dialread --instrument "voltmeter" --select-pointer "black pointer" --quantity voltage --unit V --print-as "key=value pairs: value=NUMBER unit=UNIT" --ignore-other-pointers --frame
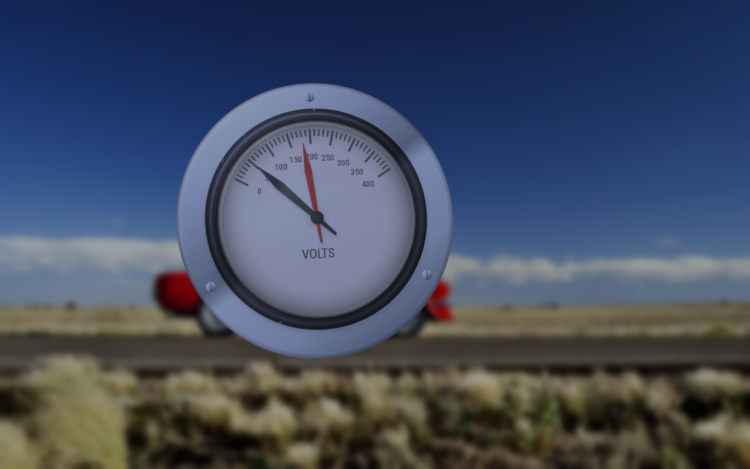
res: value=50 unit=V
